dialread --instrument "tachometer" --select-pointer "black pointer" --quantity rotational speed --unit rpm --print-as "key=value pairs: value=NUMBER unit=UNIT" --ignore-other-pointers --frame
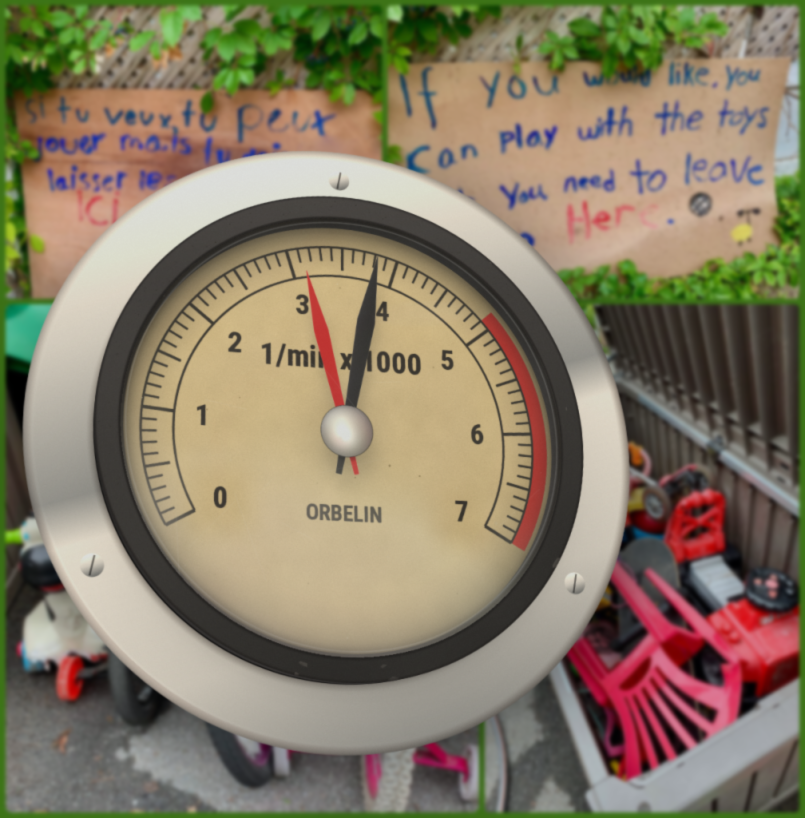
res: value=3800 unit=rpm
